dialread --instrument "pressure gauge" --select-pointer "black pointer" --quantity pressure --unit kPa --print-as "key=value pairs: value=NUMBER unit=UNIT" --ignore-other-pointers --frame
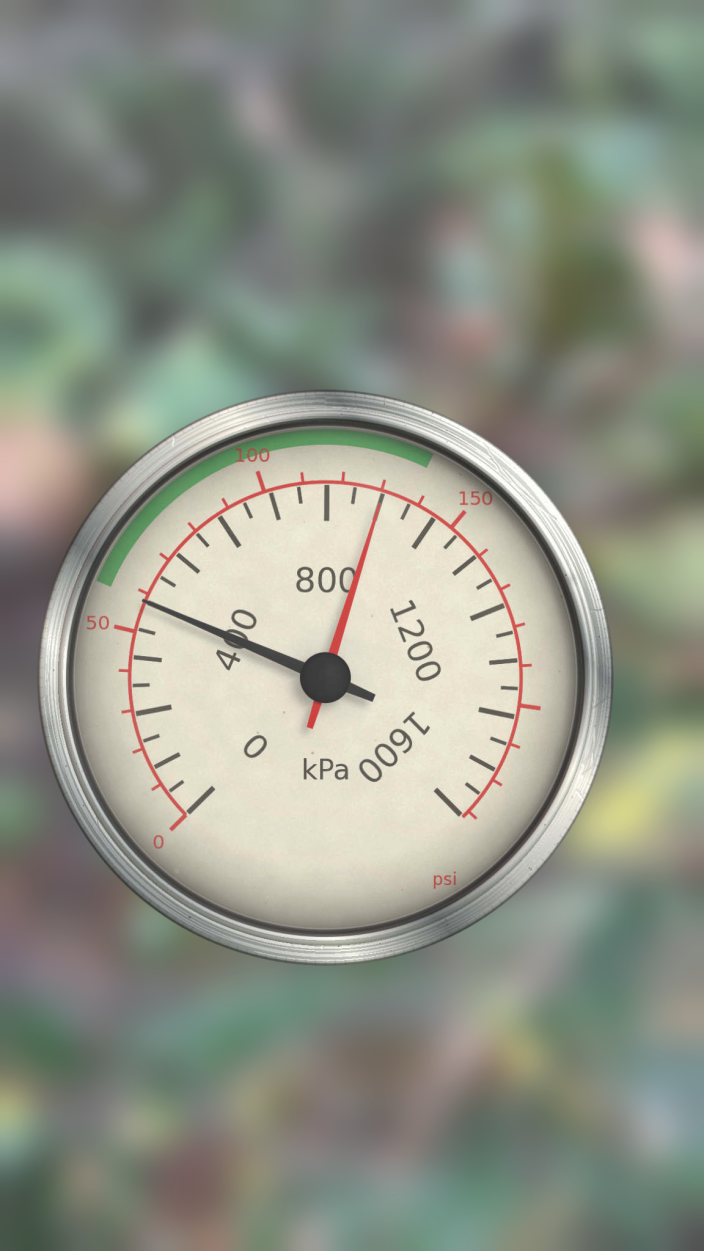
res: value=400 unit=kPa
